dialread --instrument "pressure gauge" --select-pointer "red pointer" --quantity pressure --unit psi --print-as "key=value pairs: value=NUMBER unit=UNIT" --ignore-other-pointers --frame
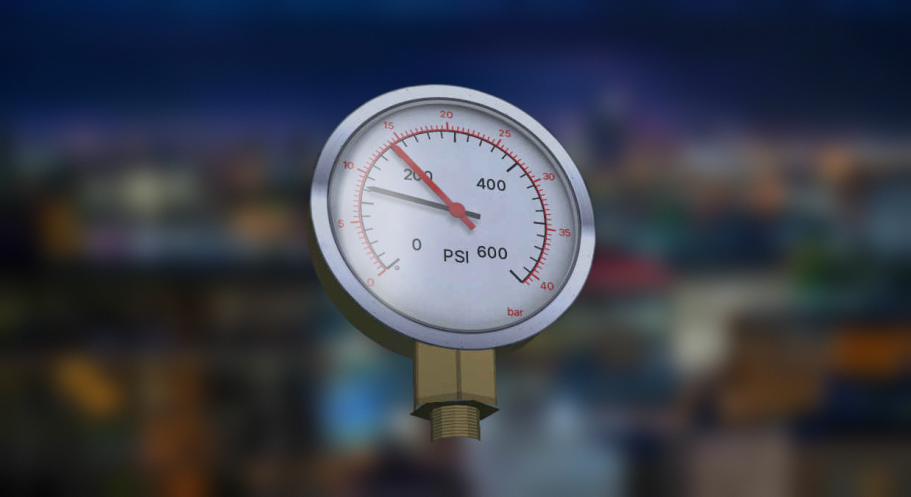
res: value=200 unit=psi
